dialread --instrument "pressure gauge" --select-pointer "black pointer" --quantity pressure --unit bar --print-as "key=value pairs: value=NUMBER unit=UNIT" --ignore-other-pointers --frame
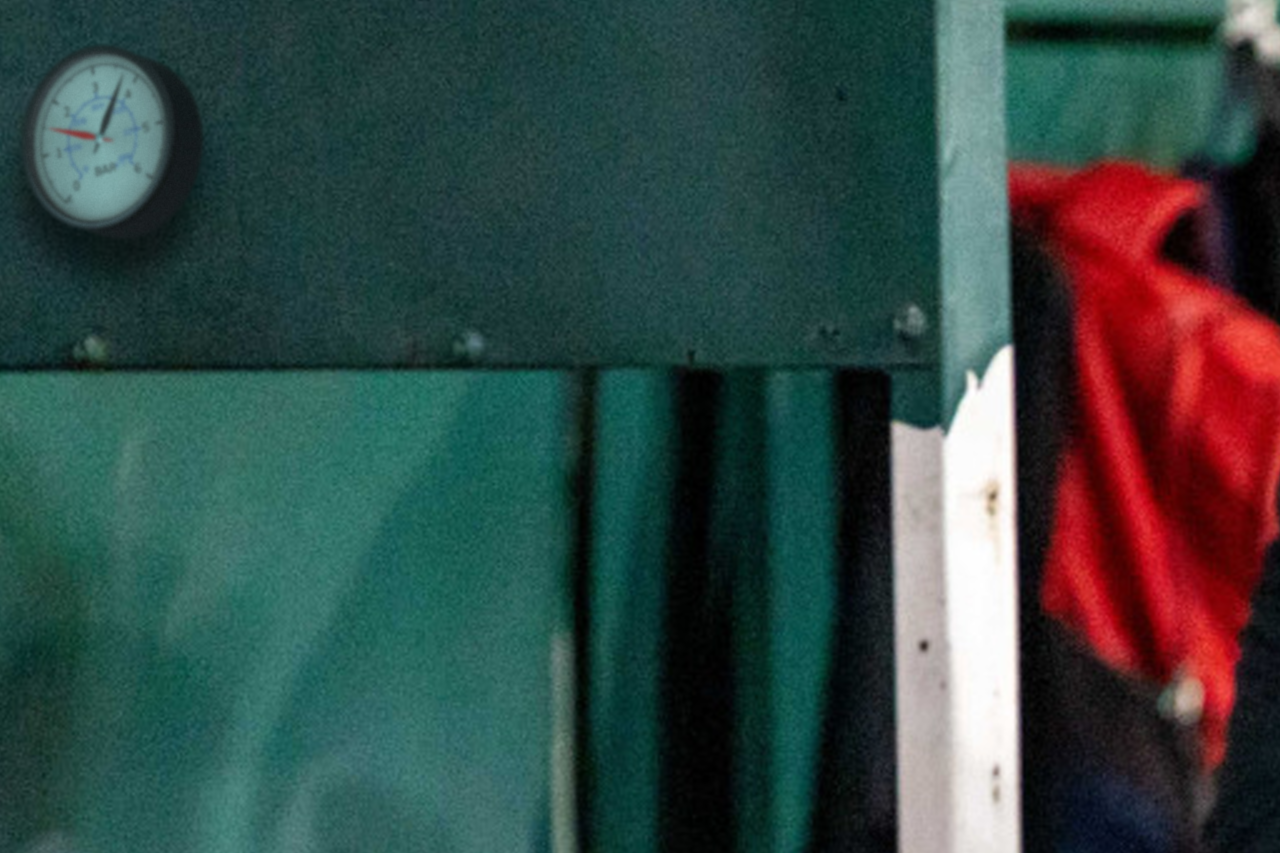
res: value=3.75 unit=bar
